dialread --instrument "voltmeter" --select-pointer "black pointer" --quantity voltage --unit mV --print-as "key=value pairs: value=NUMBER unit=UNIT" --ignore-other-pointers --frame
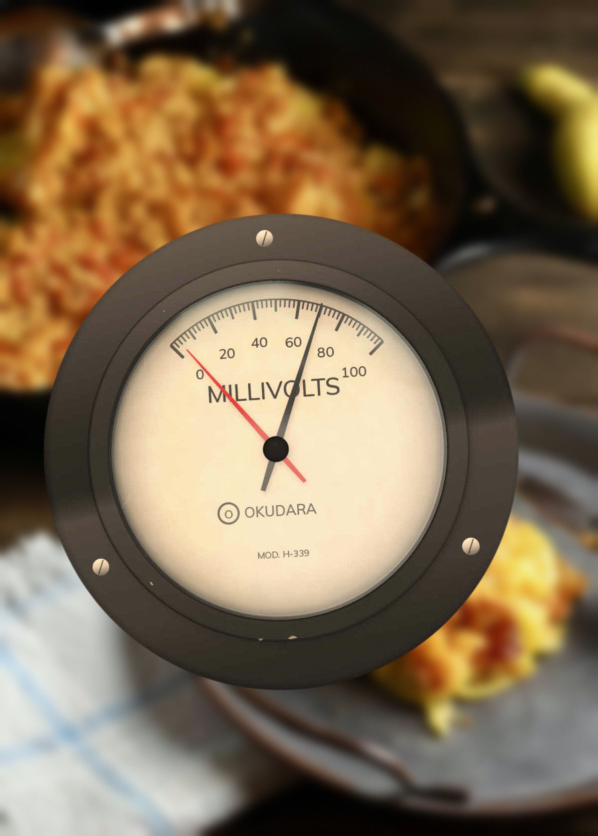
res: value=70 unit=mV
